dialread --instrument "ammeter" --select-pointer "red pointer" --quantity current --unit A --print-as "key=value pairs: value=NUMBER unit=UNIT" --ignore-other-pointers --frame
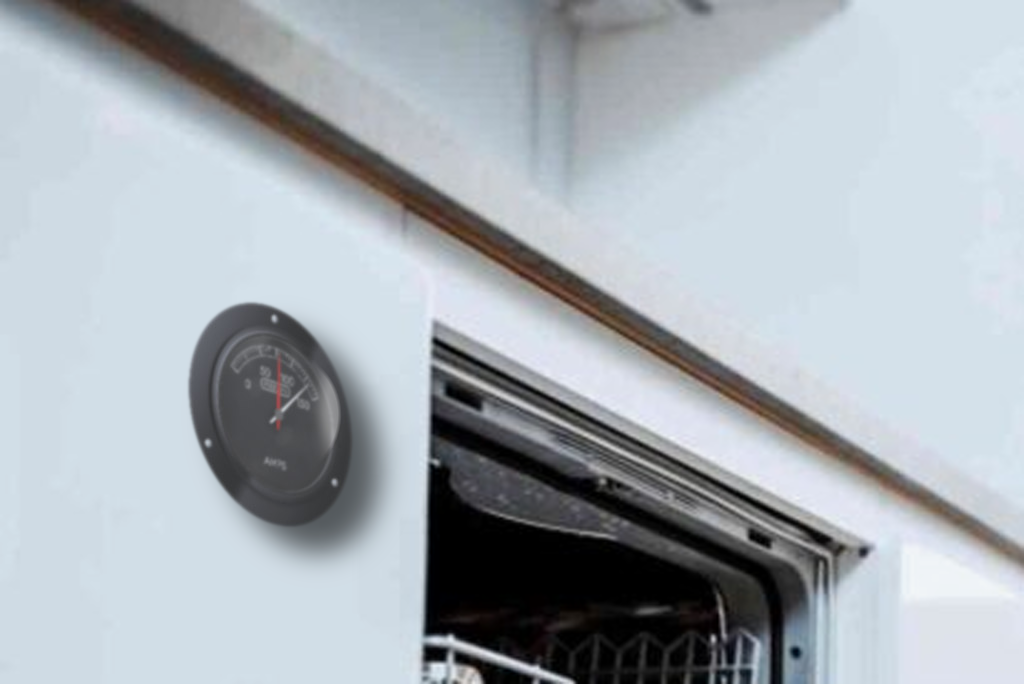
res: value=75 unit=A
